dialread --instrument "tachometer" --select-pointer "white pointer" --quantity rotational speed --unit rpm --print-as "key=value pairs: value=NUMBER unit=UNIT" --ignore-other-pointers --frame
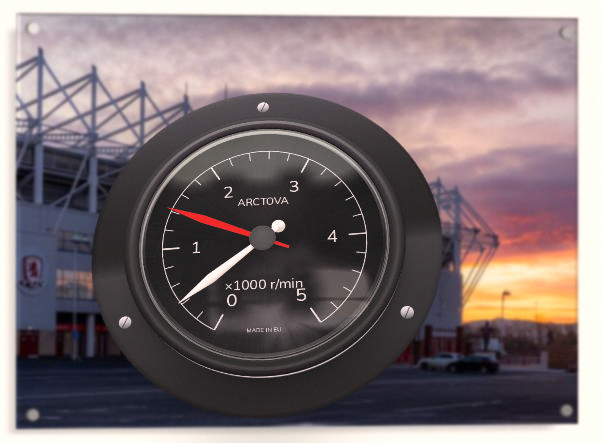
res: value=400 unit=rpm
